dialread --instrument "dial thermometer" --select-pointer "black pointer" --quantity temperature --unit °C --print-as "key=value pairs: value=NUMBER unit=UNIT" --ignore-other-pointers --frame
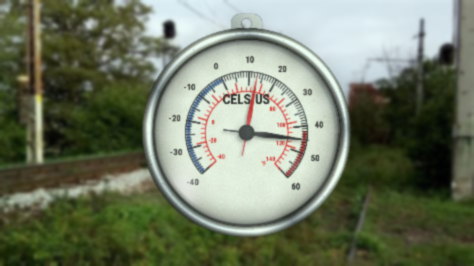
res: value=45 unit=°C
